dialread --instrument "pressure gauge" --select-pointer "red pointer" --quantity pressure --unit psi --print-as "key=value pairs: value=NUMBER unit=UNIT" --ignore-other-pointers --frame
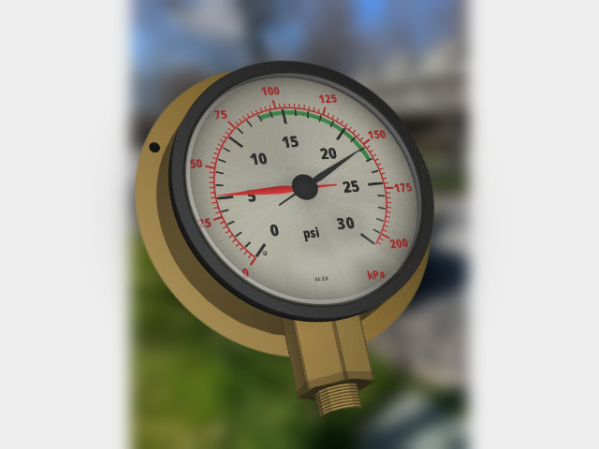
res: value=5 unit=psi
